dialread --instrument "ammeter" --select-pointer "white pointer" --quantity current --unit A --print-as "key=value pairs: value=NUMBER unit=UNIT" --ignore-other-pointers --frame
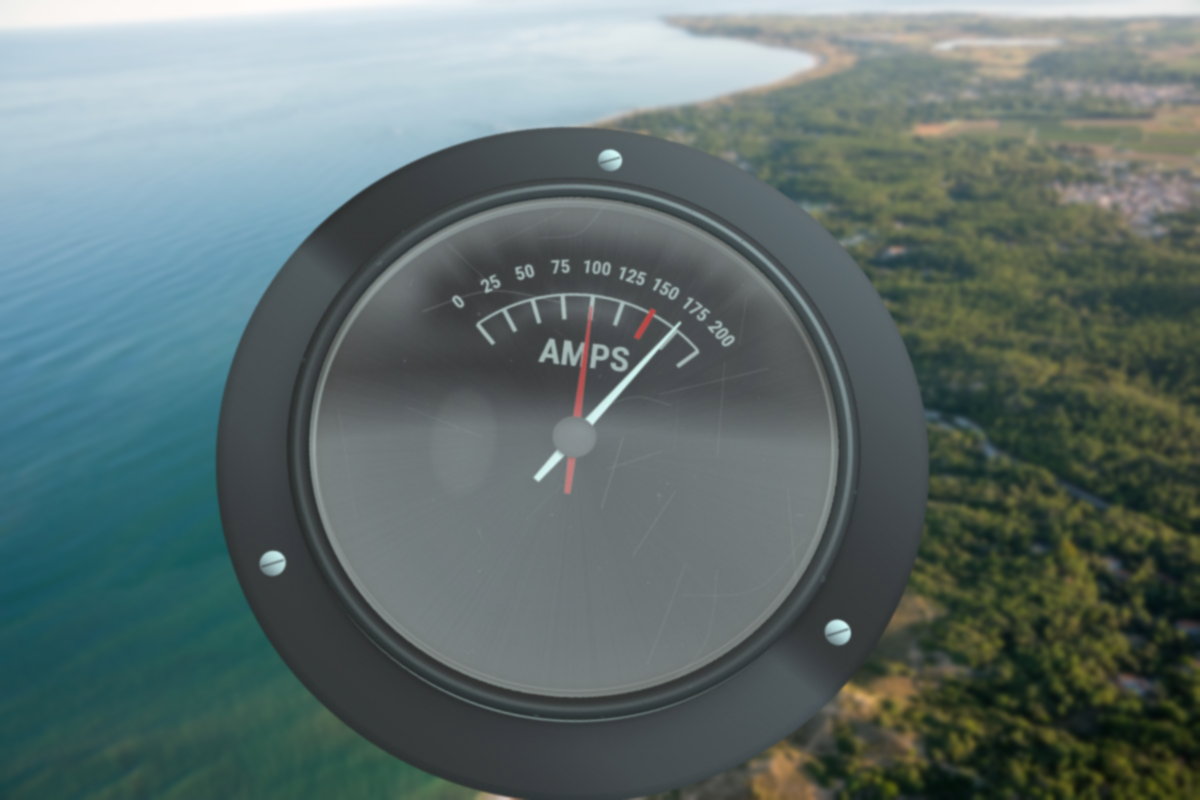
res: value=175 unit=A
